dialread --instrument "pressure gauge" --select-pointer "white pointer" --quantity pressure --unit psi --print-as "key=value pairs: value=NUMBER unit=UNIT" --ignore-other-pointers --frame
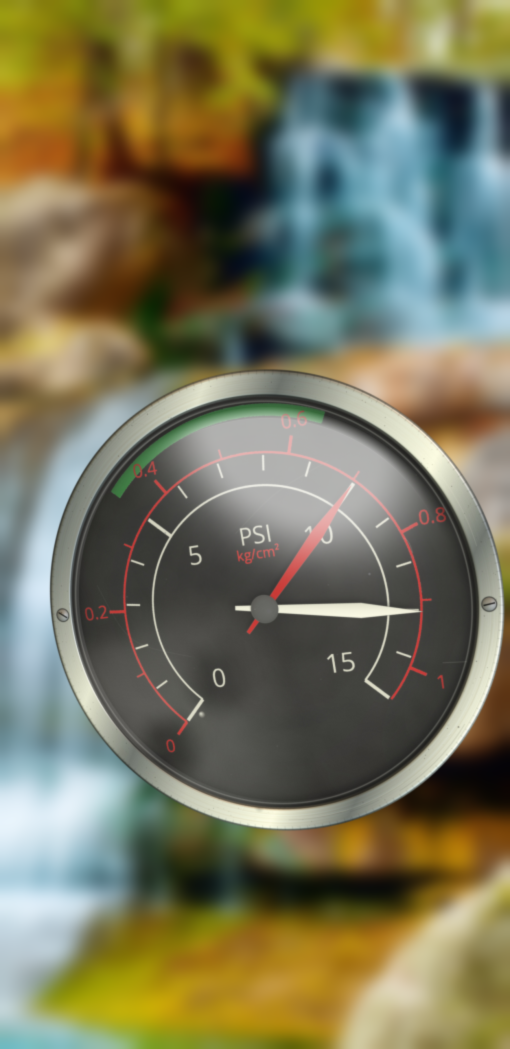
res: value=13 unit=psi
